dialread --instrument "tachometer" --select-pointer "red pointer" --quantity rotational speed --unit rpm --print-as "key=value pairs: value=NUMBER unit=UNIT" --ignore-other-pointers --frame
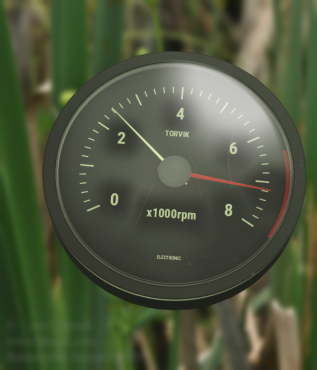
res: value=7200 unit=rpm
